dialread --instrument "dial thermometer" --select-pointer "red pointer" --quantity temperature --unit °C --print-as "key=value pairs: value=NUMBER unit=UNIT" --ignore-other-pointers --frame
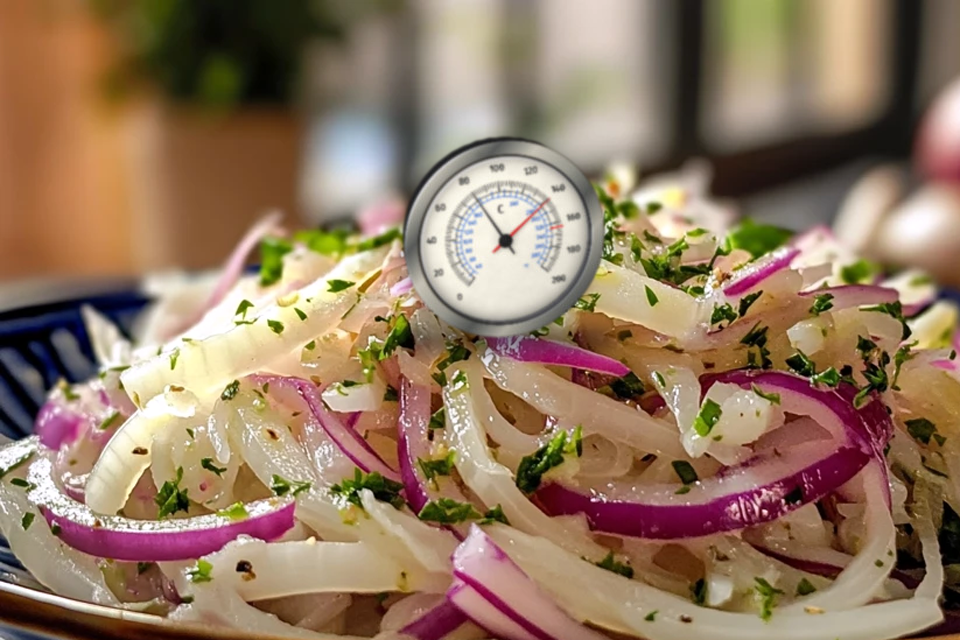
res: value=140 unit=°C
